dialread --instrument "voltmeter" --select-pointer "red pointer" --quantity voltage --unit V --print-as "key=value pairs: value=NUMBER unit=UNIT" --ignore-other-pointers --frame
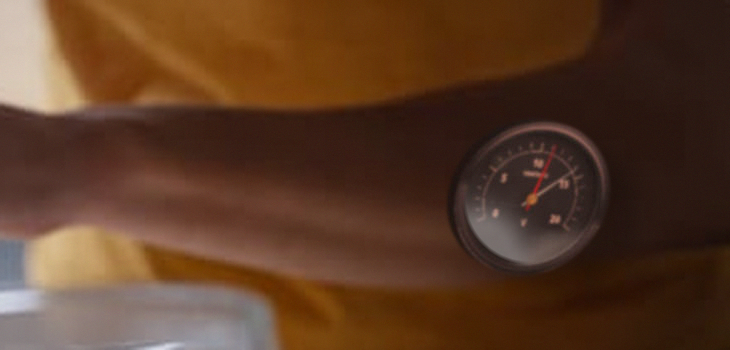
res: value=11 unit=V
